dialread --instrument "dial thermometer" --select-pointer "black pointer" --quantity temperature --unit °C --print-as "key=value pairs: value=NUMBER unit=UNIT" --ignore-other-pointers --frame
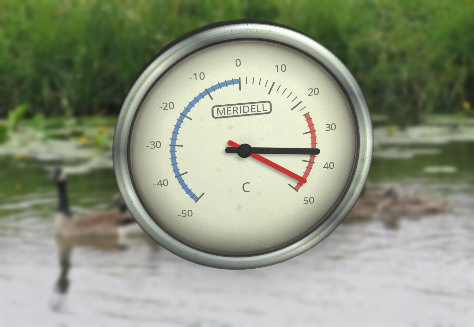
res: value=36 unit=°C
